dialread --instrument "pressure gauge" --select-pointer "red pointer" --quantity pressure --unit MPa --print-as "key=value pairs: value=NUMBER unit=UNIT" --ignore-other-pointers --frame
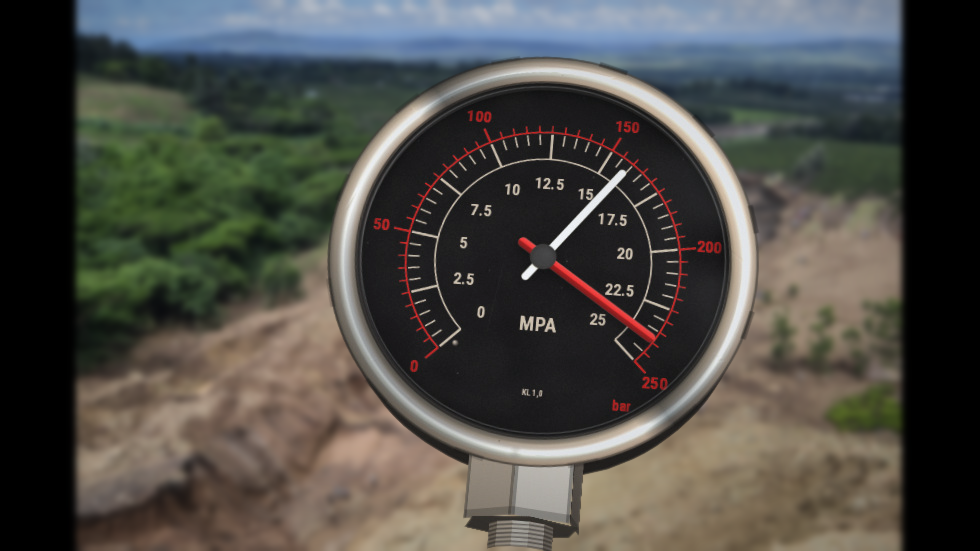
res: value=24 unit=MPa
